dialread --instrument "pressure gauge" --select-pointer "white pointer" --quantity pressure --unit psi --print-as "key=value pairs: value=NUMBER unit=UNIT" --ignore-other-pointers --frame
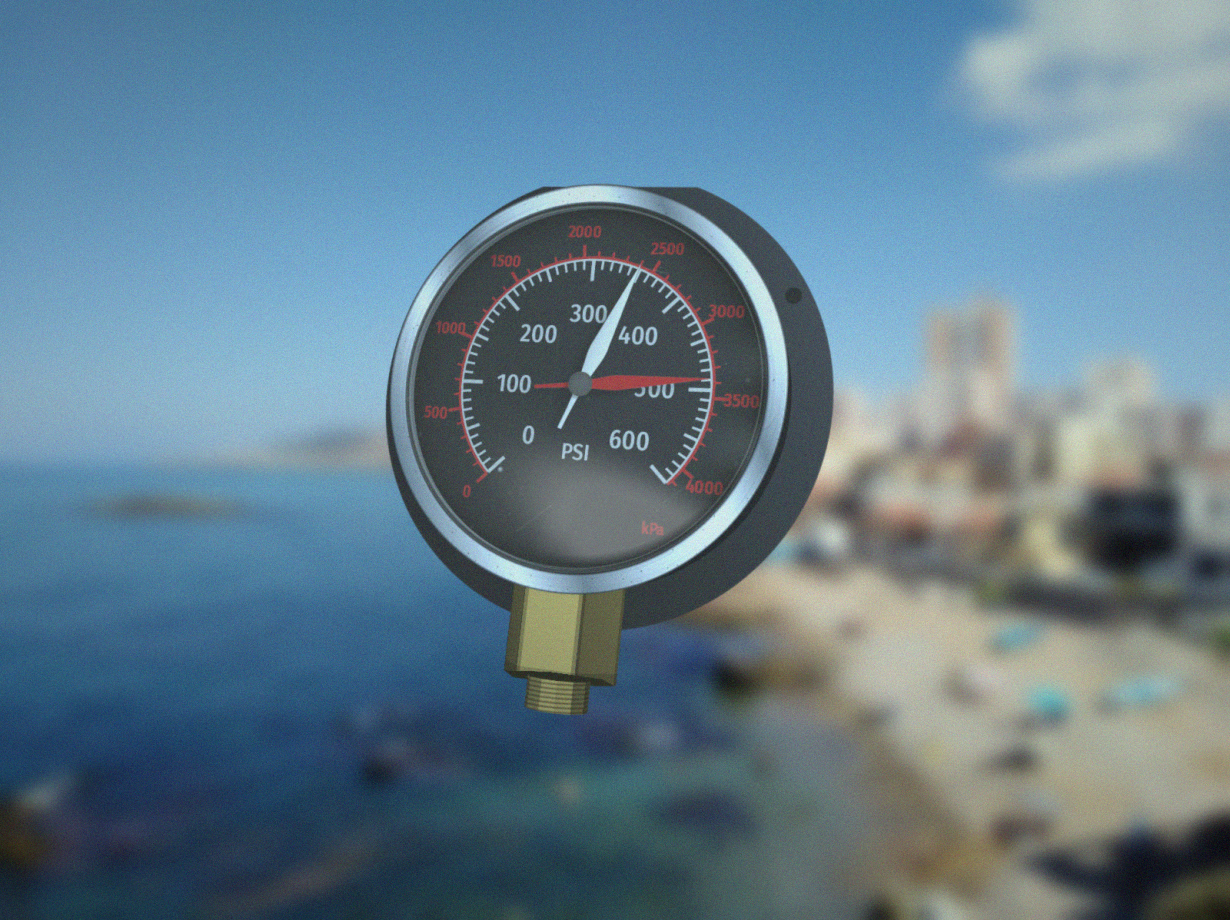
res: value=350 unit=psi
